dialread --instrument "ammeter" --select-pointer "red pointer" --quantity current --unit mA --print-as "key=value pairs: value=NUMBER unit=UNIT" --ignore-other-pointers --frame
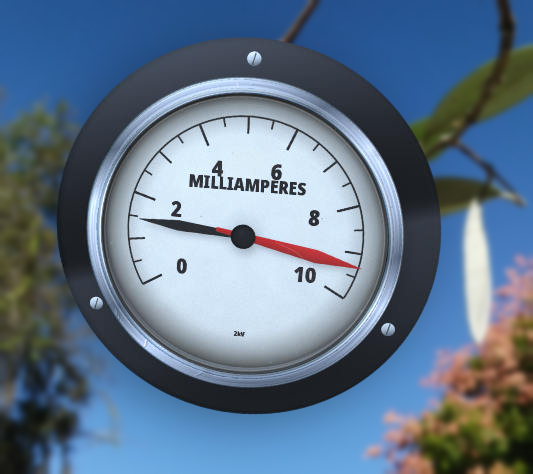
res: value=9.25 unit=mA
